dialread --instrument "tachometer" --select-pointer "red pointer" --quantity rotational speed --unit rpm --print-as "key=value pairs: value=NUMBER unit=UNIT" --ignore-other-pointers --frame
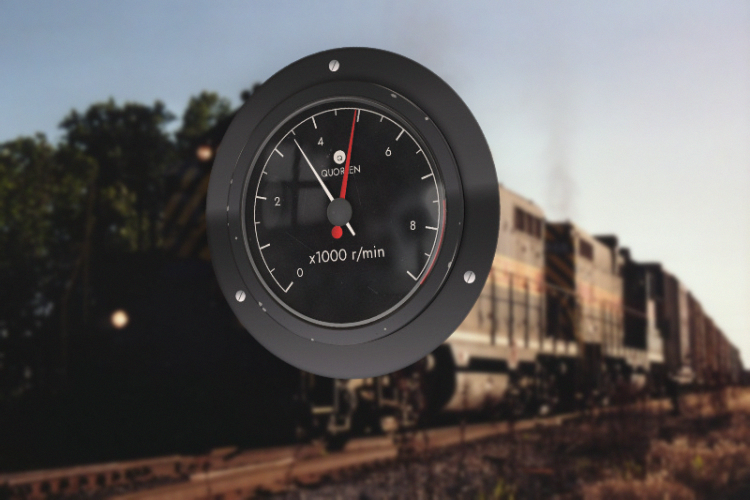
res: value=5000 unit=rpm
